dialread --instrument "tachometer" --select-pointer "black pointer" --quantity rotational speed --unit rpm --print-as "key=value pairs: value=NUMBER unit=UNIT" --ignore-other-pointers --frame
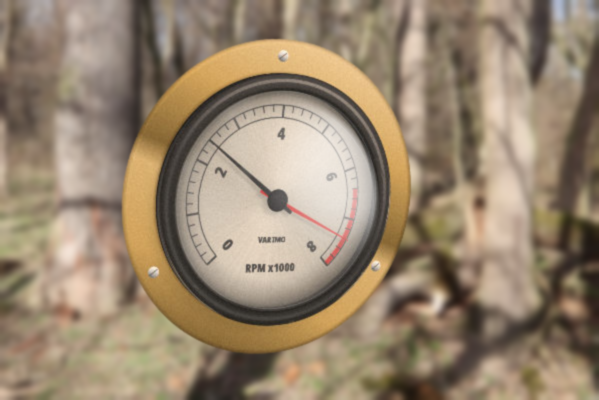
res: value=2400 unit=rpm
